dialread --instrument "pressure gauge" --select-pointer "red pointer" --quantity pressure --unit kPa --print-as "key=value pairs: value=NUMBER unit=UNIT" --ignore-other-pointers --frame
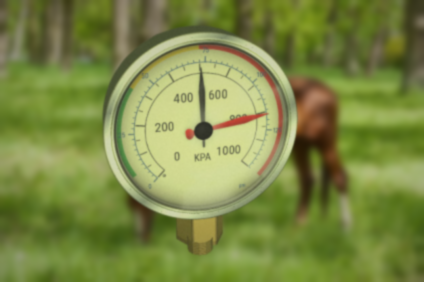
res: value=800 unit=kPa
